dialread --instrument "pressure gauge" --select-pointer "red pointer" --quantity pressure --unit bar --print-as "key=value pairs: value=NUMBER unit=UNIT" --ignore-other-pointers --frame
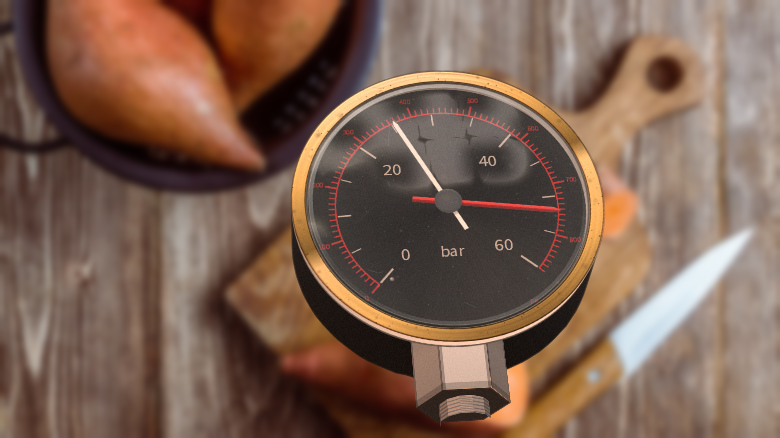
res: value=52.5 unit=bar
